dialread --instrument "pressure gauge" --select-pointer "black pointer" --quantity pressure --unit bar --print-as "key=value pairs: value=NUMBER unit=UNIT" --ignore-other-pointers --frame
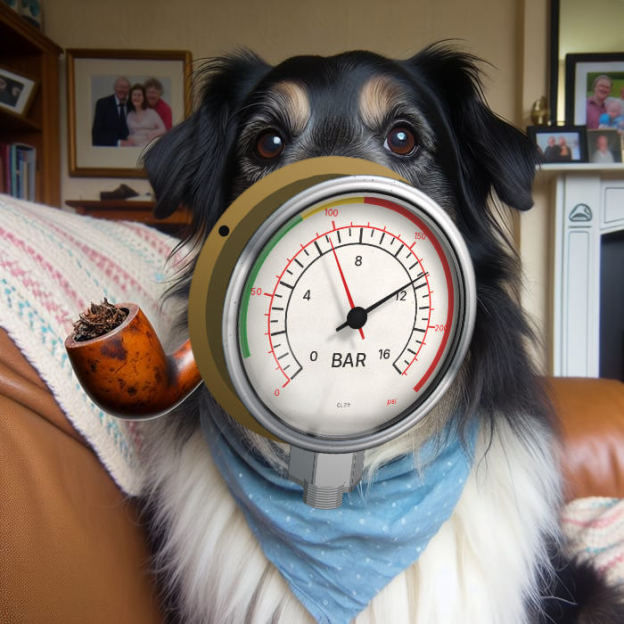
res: value=11.5 unit=bar
